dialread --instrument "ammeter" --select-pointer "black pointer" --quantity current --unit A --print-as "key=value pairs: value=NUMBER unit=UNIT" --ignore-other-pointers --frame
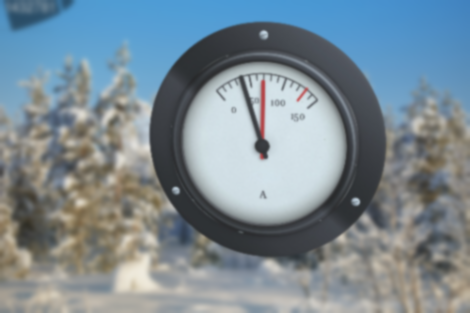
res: value=40 unit=A
